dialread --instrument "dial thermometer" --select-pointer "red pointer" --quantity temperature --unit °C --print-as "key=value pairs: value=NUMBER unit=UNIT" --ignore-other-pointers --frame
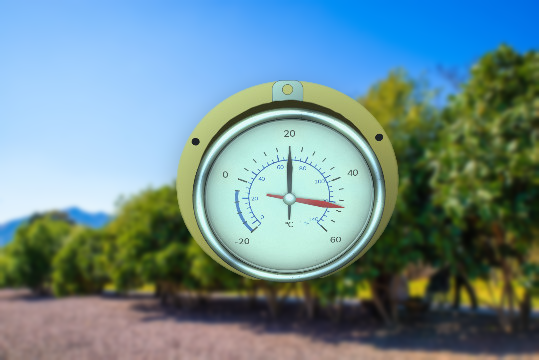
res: value=50 unit=°C
